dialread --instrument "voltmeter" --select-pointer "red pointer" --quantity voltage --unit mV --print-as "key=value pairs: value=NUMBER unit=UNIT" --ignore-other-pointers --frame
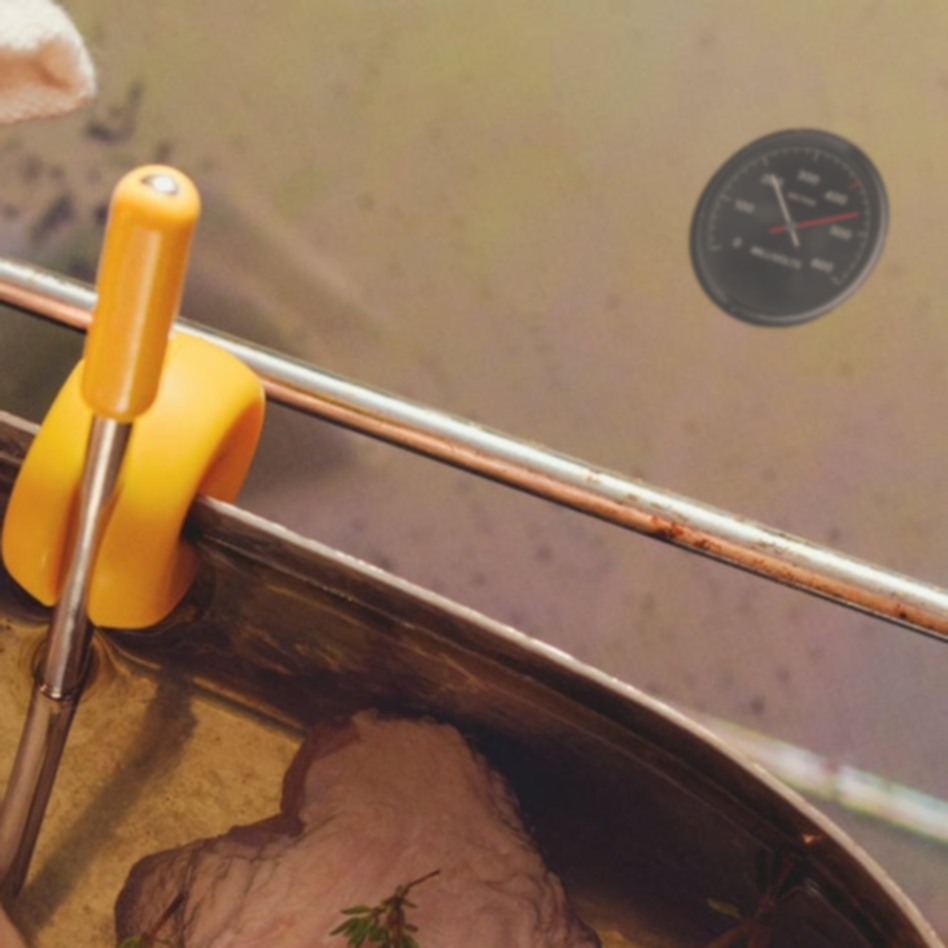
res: value=460 unit=mV
